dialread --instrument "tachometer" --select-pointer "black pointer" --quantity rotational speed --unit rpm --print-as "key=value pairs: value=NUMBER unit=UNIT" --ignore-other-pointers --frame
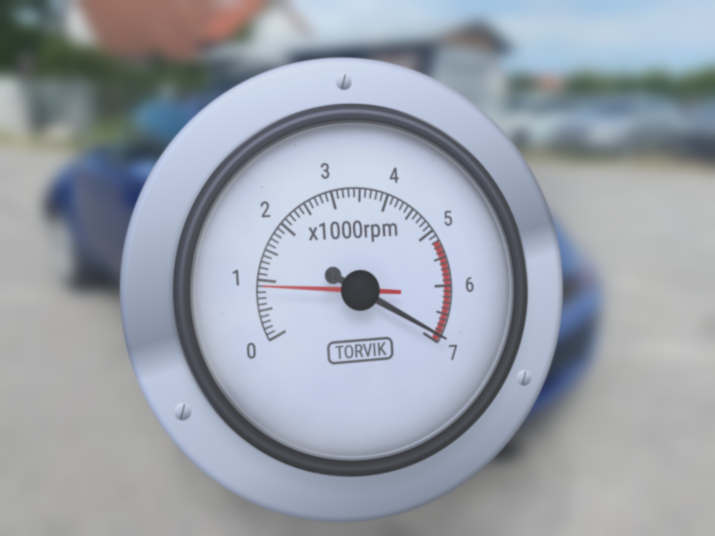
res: value=6900 unit=rpm
